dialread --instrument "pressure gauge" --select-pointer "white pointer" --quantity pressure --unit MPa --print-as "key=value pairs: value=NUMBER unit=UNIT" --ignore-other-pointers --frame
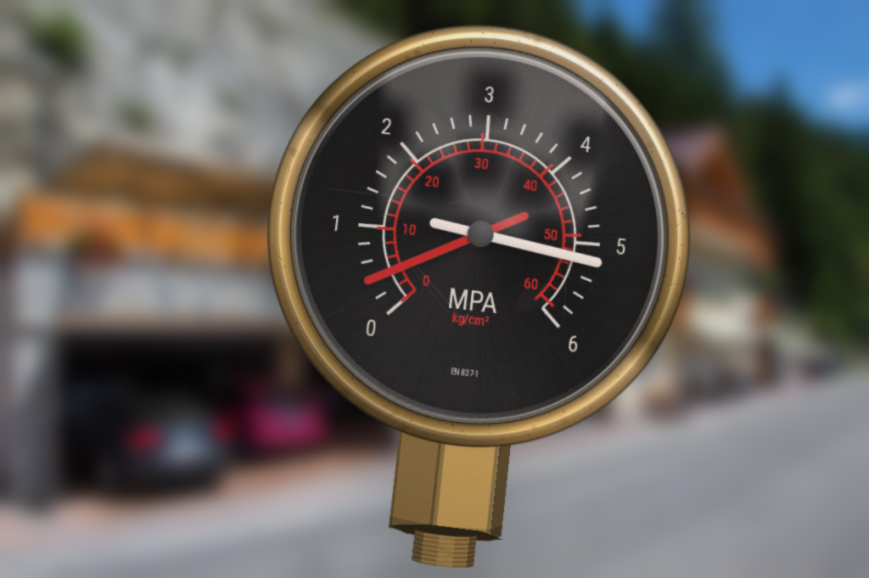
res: value=5.2 unit=MPa
